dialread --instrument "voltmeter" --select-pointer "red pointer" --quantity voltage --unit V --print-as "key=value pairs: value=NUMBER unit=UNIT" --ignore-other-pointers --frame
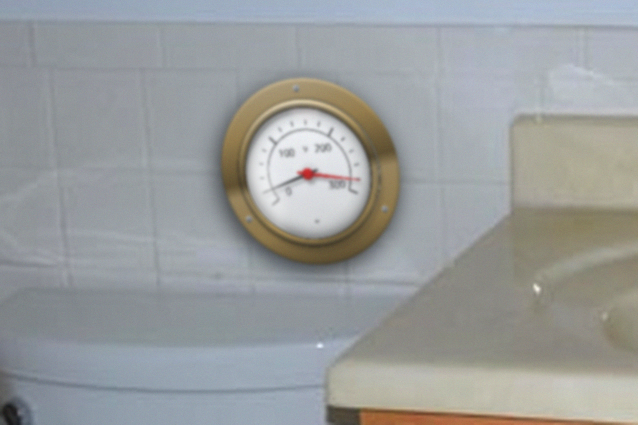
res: value=280 unit=V
